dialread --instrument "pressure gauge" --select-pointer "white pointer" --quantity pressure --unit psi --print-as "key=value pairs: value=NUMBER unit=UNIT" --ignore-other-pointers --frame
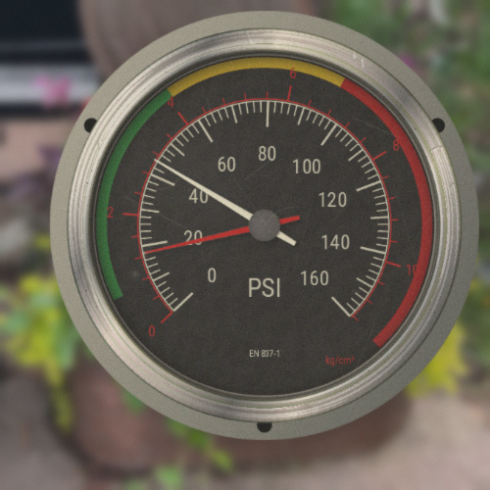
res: value=44 unit=psi
